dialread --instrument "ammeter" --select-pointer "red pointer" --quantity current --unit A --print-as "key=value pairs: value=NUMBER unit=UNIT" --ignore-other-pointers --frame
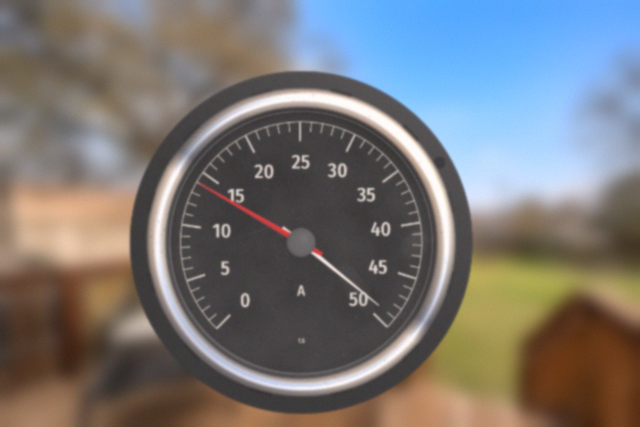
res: value=14 unit=A
